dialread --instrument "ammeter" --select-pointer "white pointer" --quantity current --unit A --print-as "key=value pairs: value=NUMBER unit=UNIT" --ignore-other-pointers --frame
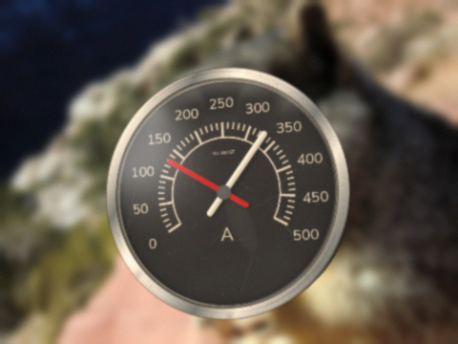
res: value=330 unit=A
